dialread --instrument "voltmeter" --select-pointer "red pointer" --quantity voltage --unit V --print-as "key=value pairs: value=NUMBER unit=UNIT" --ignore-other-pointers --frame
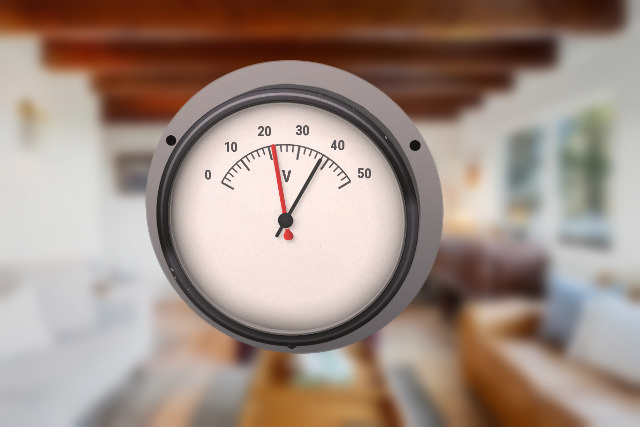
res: value=22 unit=V
